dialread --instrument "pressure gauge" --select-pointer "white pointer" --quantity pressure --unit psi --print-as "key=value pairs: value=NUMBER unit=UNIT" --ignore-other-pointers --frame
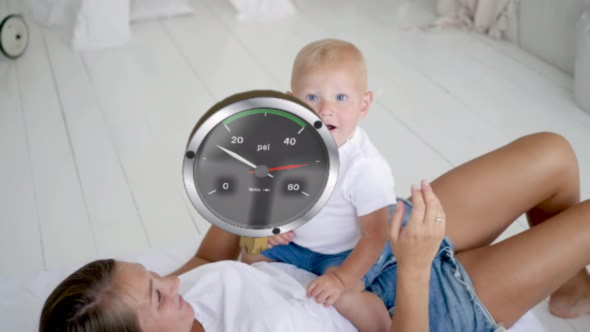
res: value=15 unit=psi
